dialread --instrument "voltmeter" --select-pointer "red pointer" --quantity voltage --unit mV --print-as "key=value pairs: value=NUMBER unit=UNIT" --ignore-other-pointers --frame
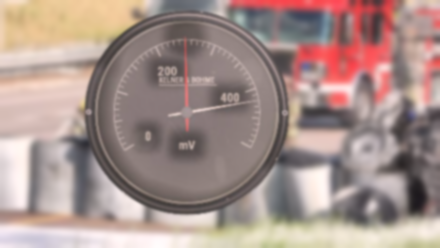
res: value=250 unit=mV
